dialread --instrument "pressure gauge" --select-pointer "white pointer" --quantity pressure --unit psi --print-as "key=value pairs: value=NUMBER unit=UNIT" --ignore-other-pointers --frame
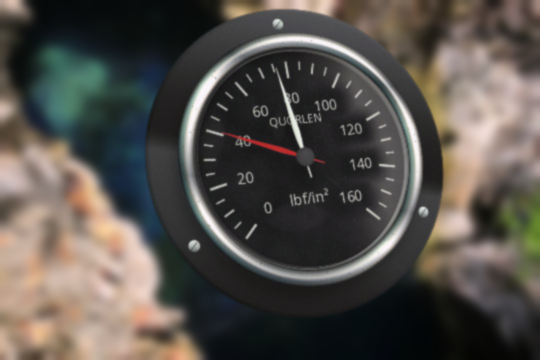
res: value=75 unit=psi
